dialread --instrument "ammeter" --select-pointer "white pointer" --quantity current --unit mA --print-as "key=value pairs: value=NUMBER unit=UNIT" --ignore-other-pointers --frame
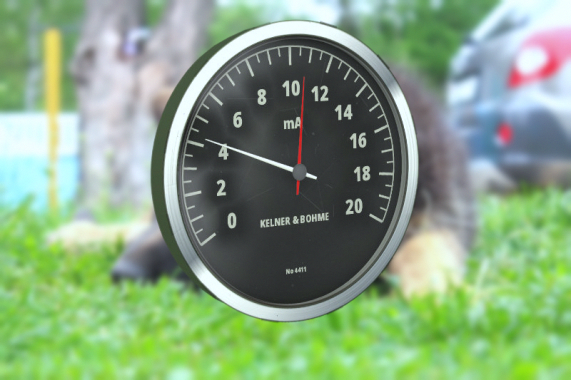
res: value=4.25 unit=mA
